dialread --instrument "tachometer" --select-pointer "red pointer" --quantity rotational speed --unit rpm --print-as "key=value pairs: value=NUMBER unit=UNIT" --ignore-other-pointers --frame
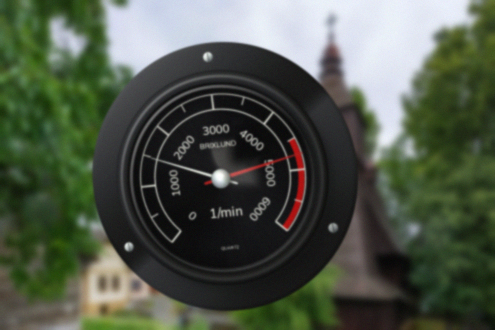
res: value=4750 unit=rpm
